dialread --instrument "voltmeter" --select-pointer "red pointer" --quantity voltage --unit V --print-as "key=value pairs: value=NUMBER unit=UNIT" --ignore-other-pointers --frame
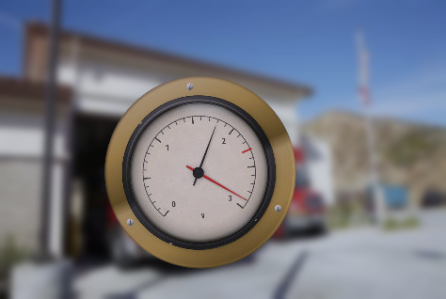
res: value=2.9 unit=V
